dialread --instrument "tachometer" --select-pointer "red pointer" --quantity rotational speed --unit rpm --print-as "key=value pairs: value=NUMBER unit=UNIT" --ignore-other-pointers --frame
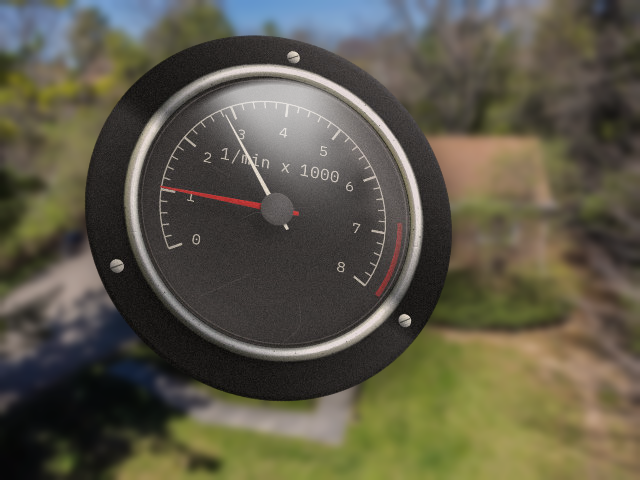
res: value=1000 unit=rpm
